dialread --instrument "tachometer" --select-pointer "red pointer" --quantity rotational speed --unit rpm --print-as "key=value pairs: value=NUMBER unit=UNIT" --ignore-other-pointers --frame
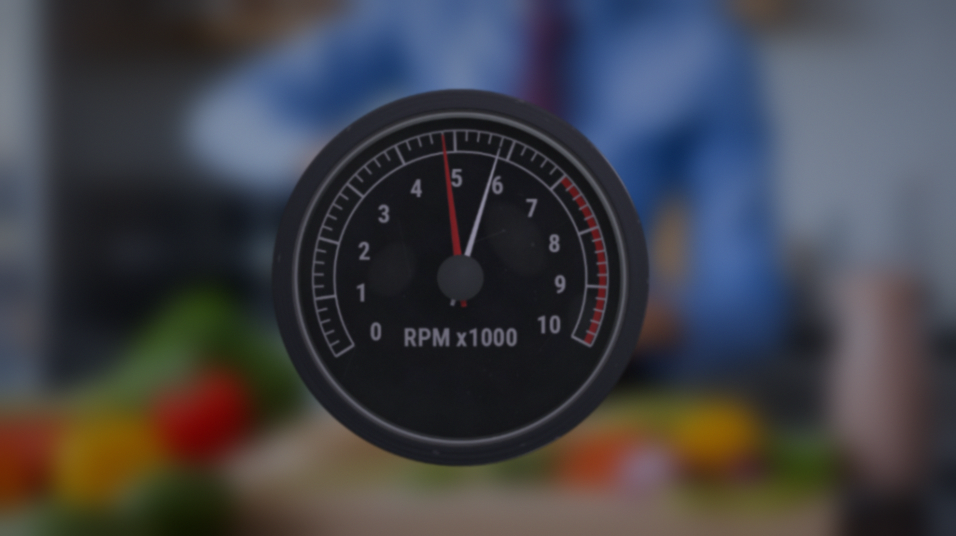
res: value=4800 unit=rpm
